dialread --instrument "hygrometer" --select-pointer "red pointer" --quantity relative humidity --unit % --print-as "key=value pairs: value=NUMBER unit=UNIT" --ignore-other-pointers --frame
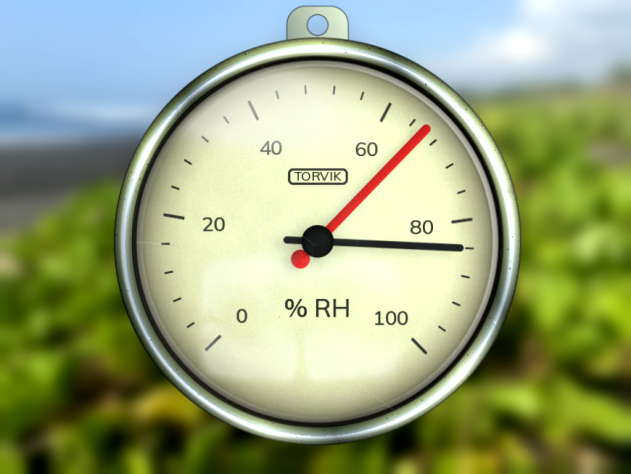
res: value=66 unit=%
